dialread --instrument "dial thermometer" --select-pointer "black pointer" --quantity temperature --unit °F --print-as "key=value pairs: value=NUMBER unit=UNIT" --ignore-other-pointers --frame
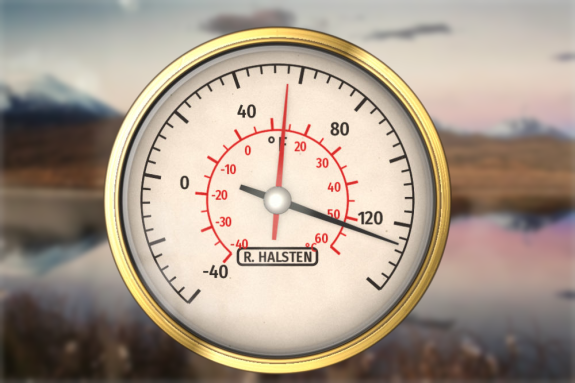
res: value=126 unit=°F
